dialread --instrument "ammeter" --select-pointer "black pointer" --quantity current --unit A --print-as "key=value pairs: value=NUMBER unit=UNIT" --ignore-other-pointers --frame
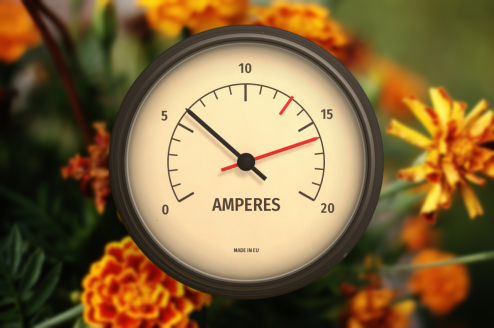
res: value=6 unit=A
